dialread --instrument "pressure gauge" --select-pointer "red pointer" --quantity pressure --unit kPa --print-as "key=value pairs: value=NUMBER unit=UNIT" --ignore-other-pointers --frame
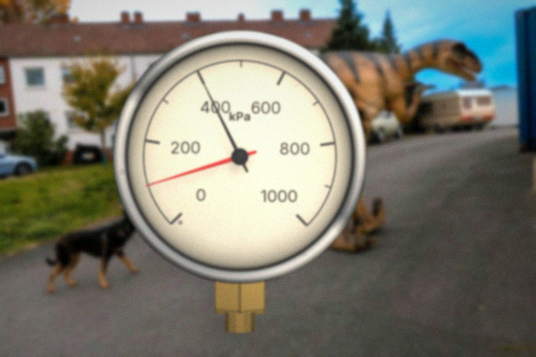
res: value=100 unit=kPa
